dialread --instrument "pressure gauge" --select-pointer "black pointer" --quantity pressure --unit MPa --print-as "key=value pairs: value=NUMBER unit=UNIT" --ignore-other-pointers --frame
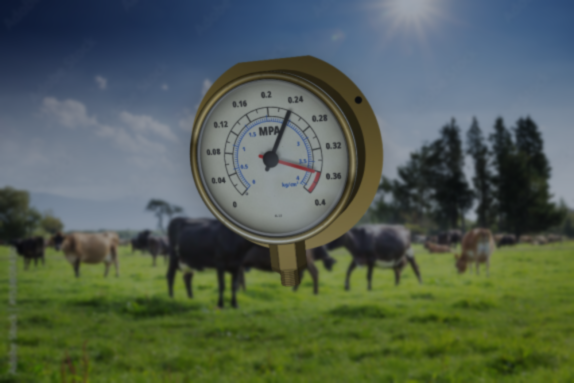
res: value=0.24 unit=MPa
